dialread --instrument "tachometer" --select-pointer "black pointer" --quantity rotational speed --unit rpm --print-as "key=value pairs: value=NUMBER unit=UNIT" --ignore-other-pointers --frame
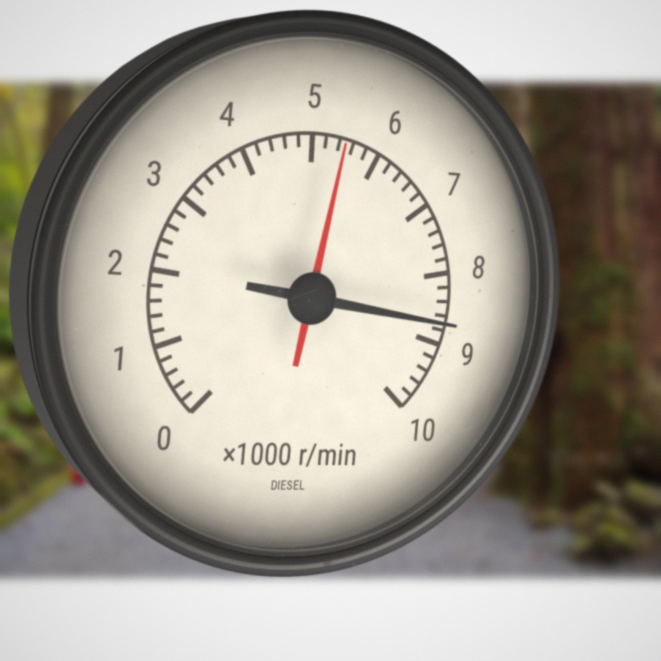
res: value=8700 unit=rpm
